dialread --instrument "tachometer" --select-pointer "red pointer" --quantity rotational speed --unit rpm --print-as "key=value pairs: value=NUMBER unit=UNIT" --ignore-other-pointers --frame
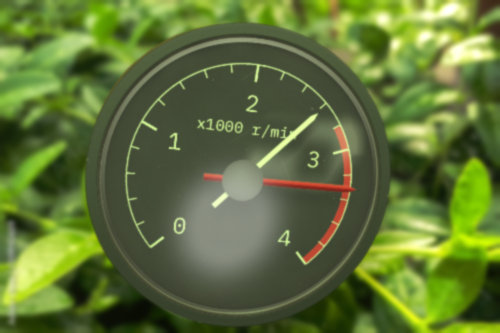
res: value=3300 unit=rpm
